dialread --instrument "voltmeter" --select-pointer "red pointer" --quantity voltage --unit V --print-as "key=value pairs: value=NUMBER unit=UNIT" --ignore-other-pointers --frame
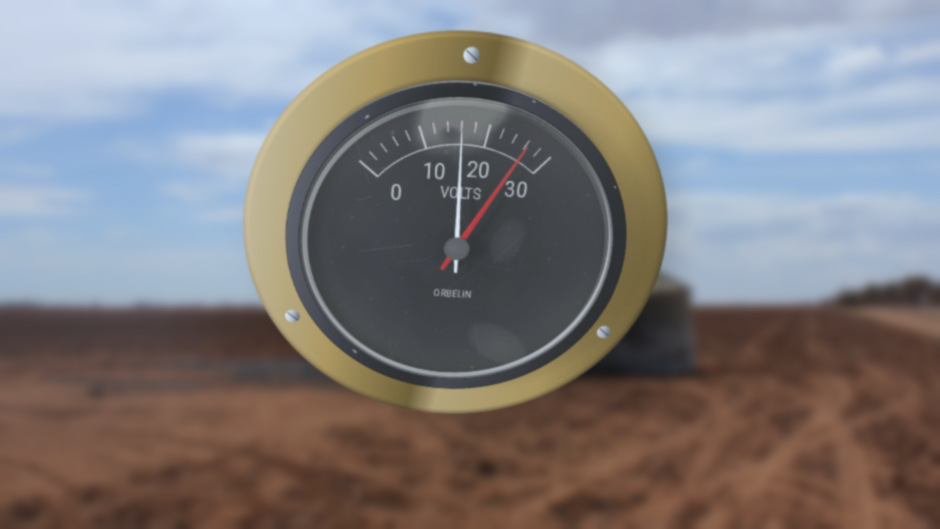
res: value=26 unit=V
